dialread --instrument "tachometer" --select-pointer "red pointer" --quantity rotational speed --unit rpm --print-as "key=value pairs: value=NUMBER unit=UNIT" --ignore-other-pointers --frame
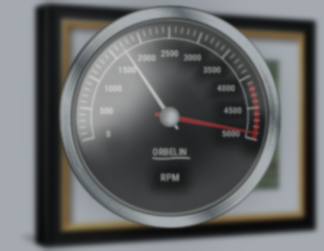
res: value=4900 unit=rpm
